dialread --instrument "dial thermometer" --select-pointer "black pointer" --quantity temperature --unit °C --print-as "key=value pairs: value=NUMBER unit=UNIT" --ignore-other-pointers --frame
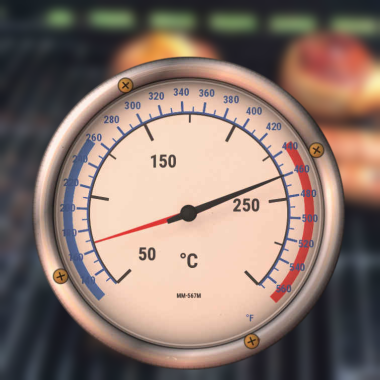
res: value=237.5 unit=°C
